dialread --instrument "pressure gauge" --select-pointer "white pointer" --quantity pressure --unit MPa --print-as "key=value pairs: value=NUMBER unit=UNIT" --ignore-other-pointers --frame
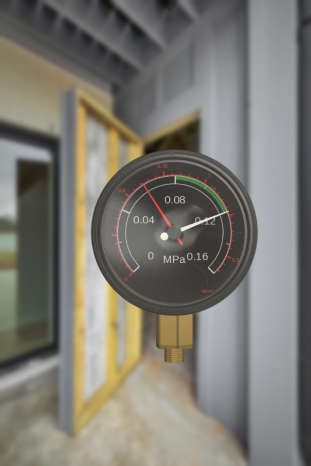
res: value=0.12 unit=MPa
